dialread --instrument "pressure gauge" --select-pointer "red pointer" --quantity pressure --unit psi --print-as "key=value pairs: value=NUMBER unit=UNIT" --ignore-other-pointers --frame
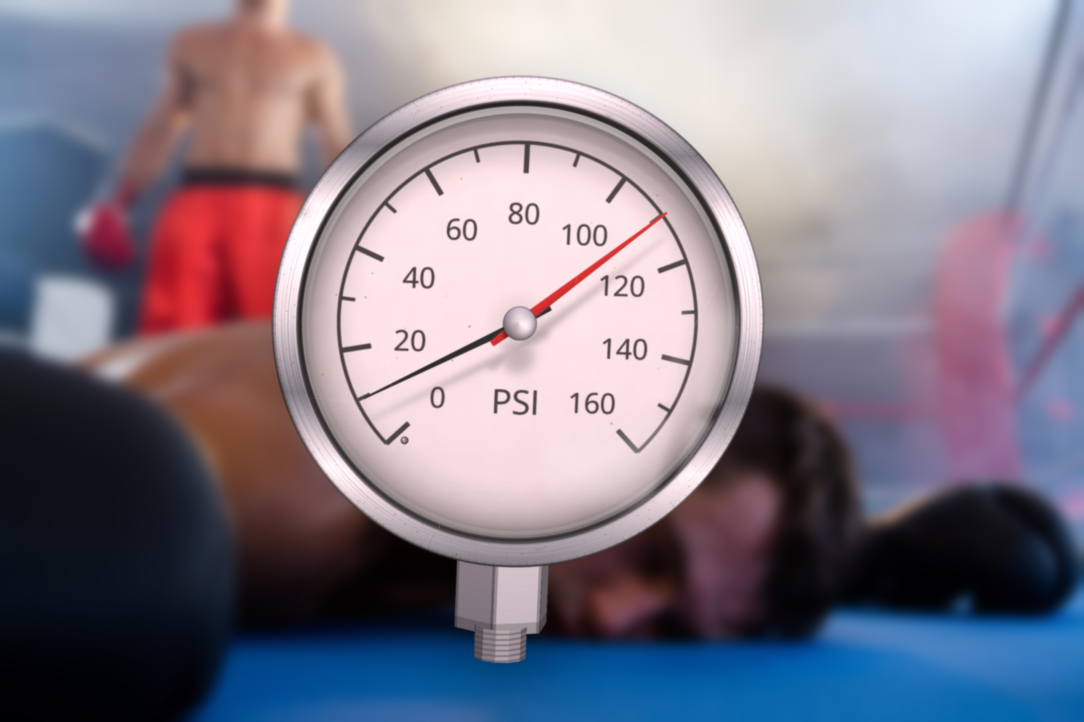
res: value=110 unit=psi
